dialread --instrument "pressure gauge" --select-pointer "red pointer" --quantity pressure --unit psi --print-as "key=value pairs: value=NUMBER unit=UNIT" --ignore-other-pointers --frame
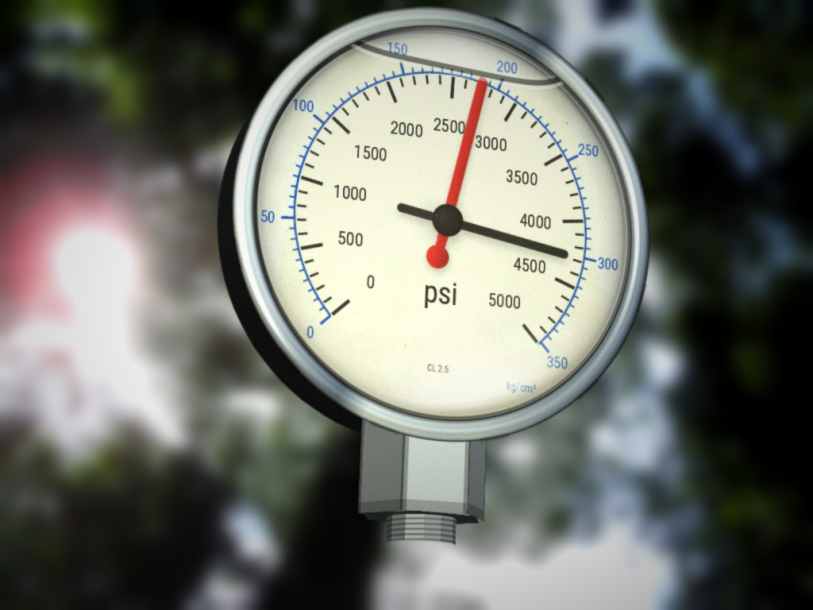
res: value=2700 unit=psi
